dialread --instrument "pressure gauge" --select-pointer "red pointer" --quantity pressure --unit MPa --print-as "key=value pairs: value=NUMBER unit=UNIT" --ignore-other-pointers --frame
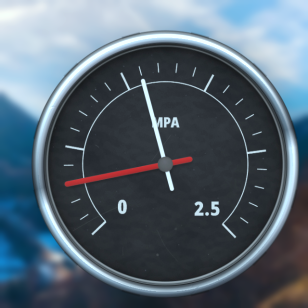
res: value=0.3 unit=MPa
